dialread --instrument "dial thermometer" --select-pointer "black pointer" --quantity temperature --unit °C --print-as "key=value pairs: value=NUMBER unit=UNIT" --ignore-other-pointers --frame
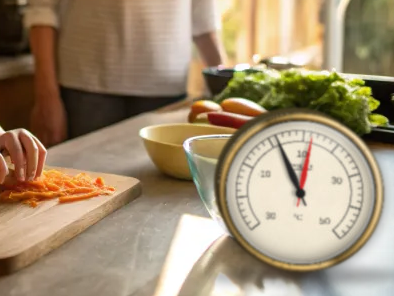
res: value=2 unit=°C
